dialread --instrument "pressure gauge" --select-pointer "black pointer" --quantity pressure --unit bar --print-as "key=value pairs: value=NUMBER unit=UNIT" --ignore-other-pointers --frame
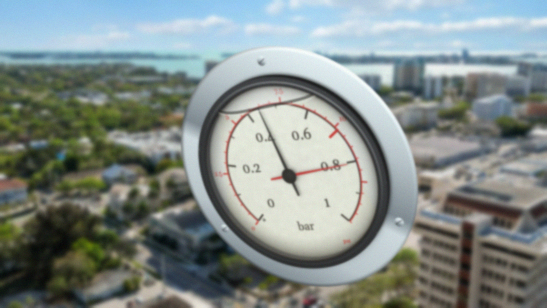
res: value=0.45 unit=bar
